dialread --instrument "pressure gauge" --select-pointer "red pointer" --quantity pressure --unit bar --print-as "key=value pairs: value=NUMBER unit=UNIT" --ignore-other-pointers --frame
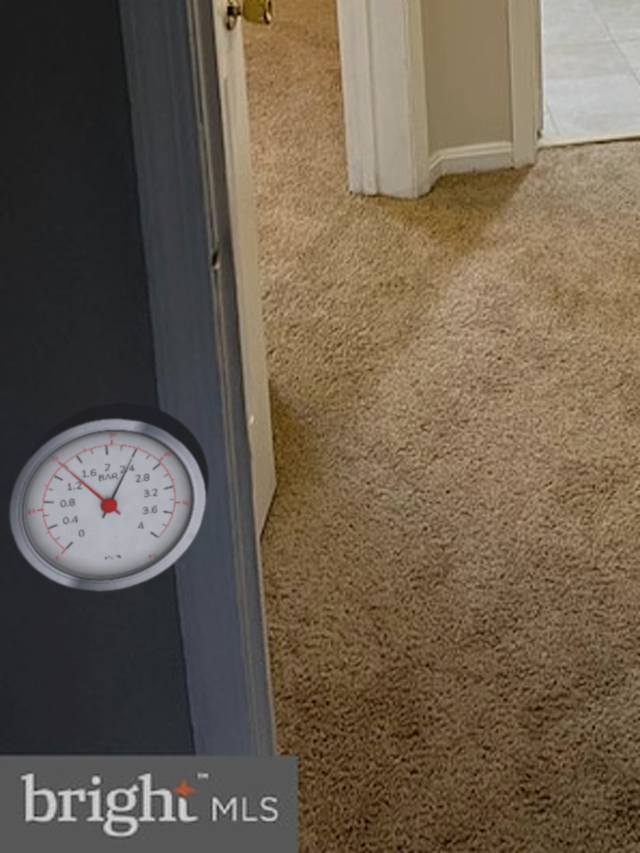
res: value=1.4 unit=bar
